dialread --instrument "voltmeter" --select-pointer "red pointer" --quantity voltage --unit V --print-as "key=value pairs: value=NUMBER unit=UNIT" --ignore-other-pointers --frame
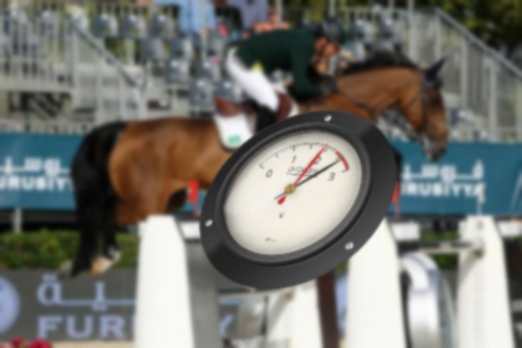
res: value=2 unit=V
